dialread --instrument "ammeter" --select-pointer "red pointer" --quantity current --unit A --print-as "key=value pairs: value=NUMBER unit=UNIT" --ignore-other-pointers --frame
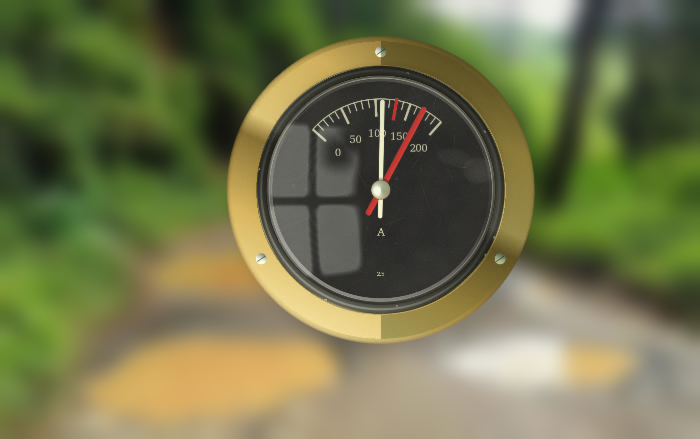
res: value=170 unit=A
